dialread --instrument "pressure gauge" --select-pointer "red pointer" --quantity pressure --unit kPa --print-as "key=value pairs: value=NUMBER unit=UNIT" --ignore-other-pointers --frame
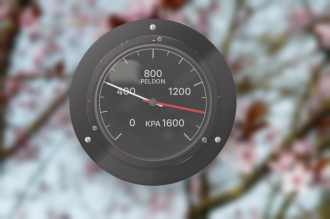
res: value=1400 unit=kPa
